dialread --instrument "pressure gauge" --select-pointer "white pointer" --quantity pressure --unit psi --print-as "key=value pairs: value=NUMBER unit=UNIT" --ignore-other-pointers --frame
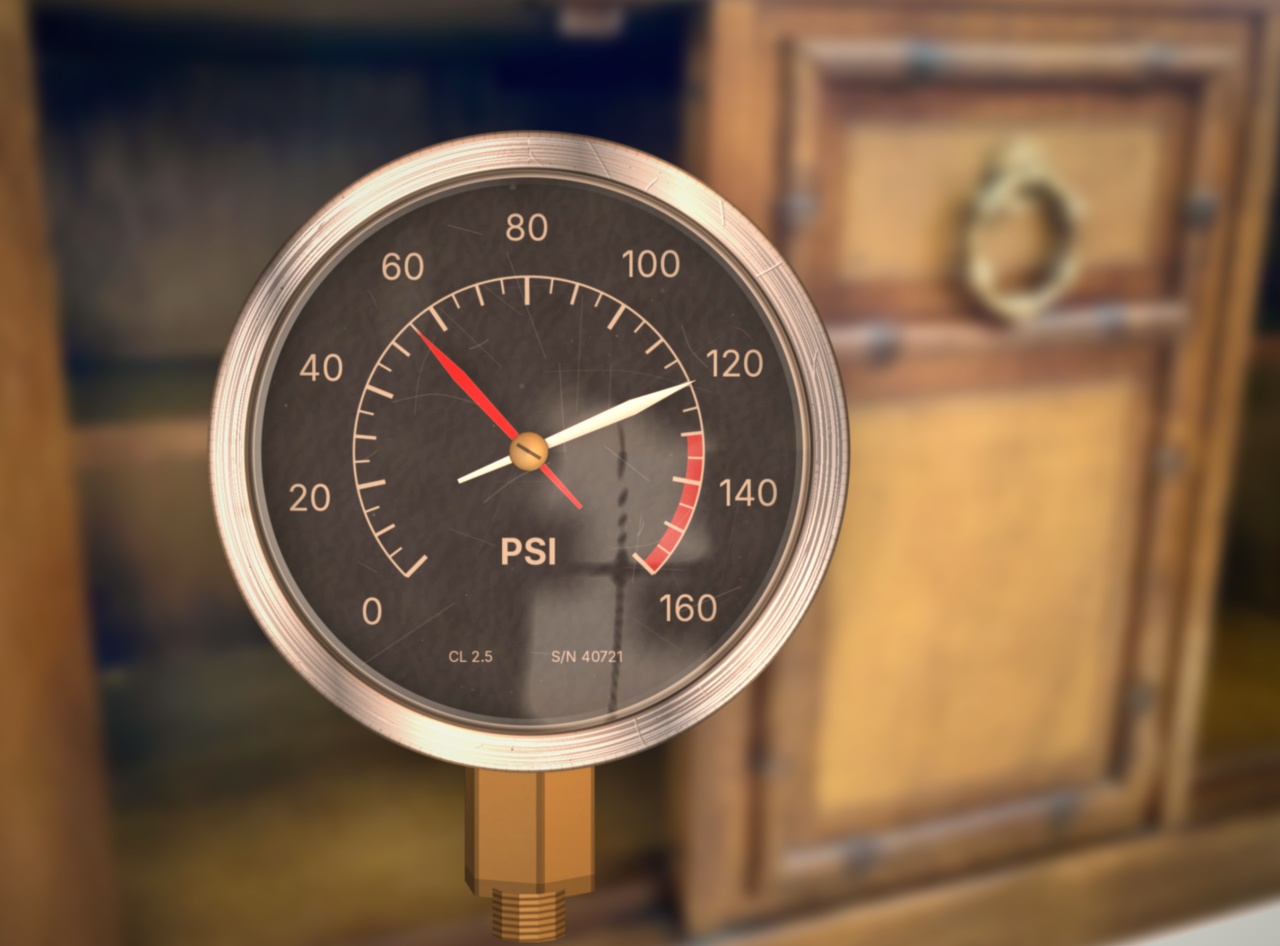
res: value=120 unit=psi
